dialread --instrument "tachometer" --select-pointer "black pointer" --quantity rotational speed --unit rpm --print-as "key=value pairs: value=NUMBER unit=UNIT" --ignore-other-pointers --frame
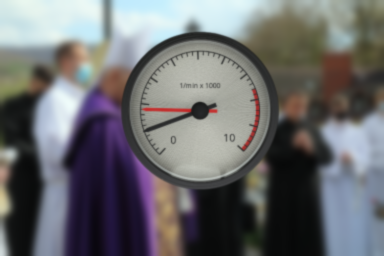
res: value=1000 unit=rpm
